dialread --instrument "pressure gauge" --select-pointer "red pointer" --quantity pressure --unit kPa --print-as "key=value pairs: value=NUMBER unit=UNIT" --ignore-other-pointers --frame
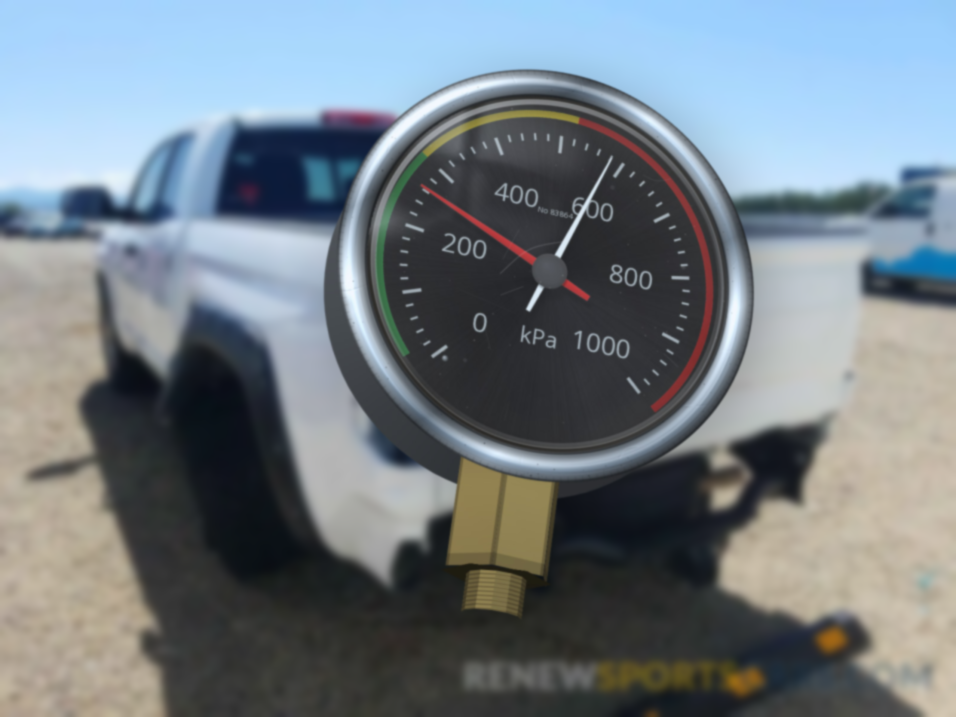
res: value=260 unit=kPa
